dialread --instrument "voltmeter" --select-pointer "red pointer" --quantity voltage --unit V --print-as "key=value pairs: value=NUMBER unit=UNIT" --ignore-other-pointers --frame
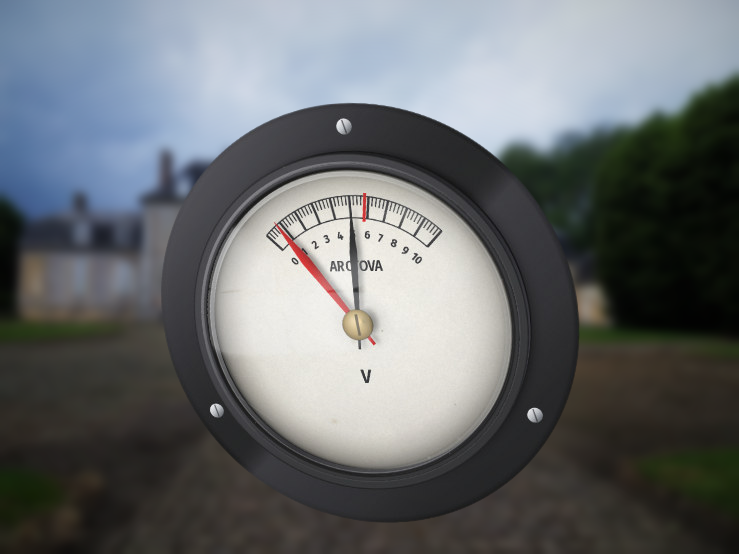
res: value=1 unit=V
